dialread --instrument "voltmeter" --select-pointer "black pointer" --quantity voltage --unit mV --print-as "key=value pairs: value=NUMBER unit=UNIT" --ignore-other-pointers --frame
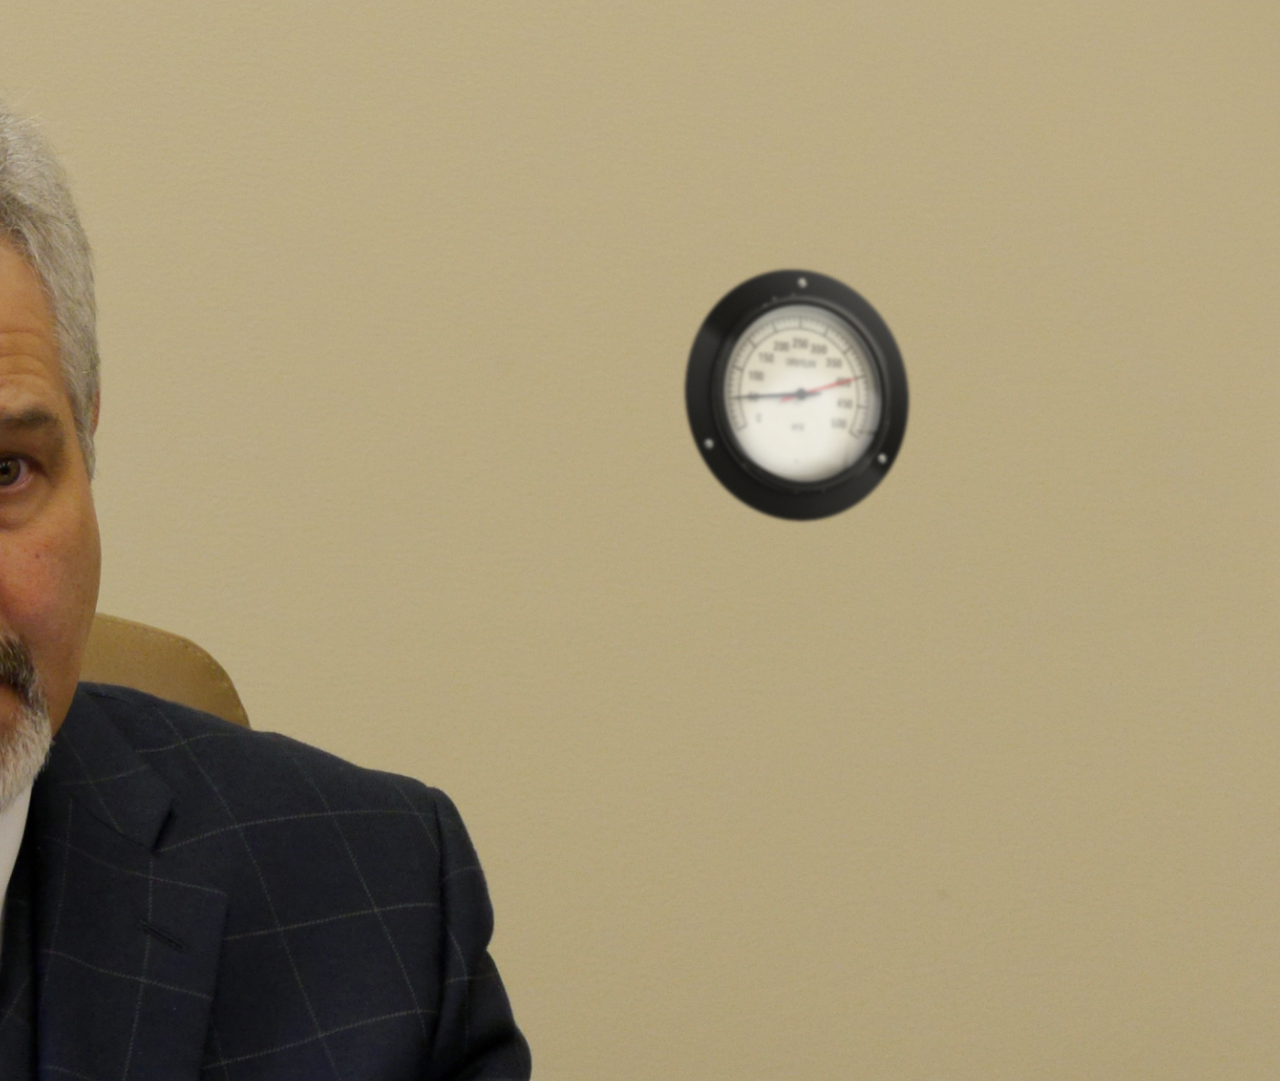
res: value=50 unit=mV
